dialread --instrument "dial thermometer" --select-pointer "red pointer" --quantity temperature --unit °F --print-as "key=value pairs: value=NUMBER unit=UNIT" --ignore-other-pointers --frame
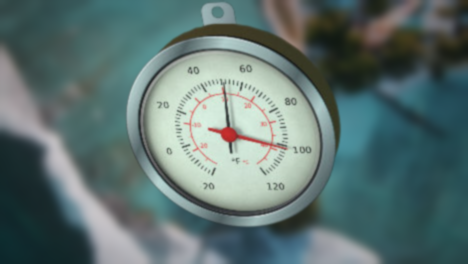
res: value=100 unit=°F
